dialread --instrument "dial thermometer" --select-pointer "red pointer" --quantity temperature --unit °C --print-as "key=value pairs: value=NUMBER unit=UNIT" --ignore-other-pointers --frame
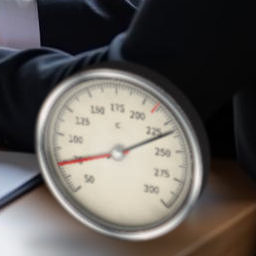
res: value=75 unit=°C
